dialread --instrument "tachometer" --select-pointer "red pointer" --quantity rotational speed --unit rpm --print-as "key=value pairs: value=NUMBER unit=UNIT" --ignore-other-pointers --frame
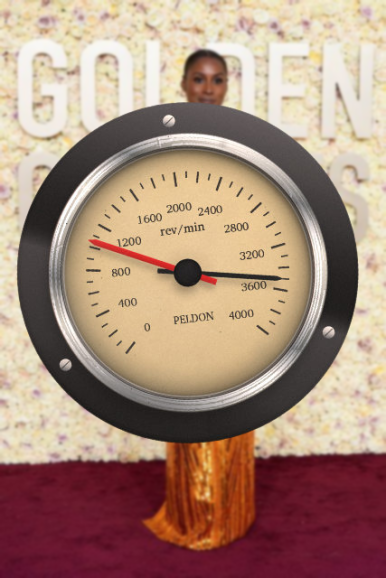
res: value=1050 unit=rpm
